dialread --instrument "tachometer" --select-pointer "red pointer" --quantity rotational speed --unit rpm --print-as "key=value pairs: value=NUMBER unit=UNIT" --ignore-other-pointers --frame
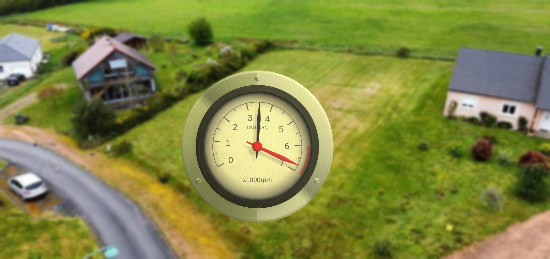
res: value=6750 unit=rpm
